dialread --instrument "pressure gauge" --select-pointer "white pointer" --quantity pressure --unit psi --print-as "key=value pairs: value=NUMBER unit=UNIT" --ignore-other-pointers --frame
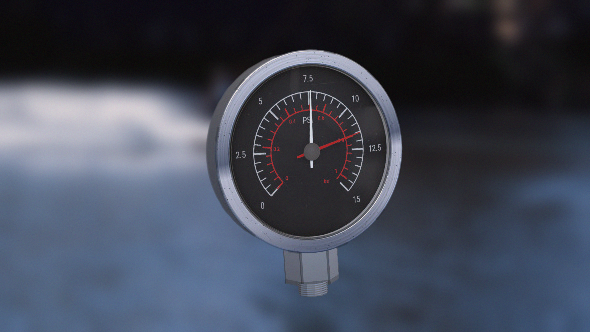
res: value=7.5 unit=psi
